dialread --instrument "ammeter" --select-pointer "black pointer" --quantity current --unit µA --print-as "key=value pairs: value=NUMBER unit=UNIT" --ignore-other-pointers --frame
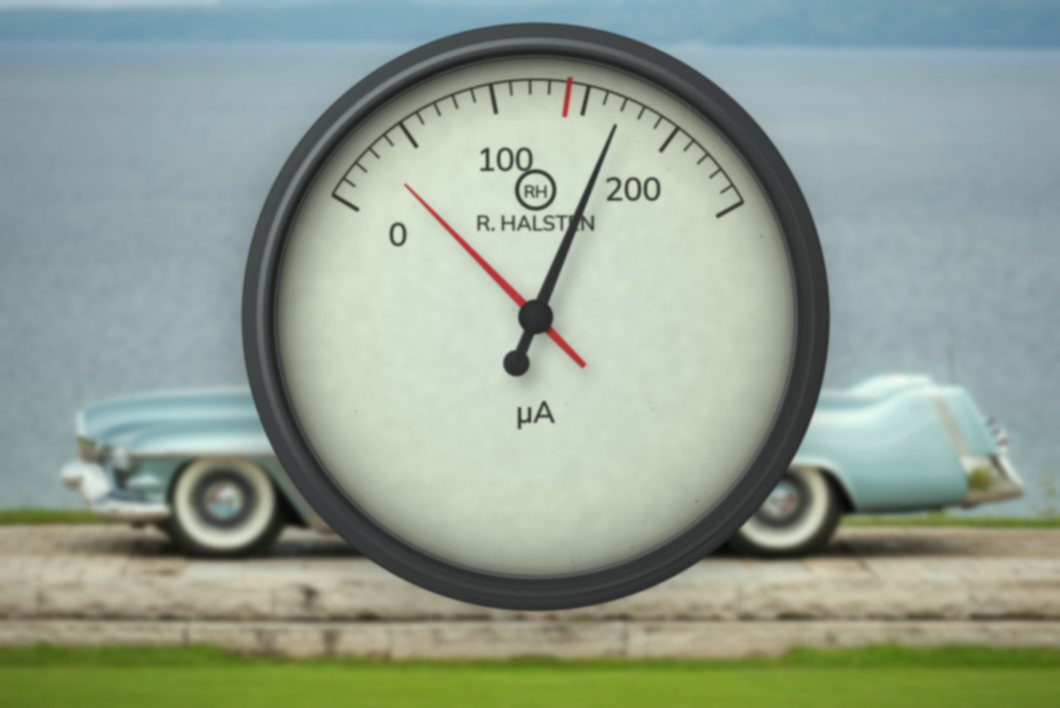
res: value=170 unit=µA
